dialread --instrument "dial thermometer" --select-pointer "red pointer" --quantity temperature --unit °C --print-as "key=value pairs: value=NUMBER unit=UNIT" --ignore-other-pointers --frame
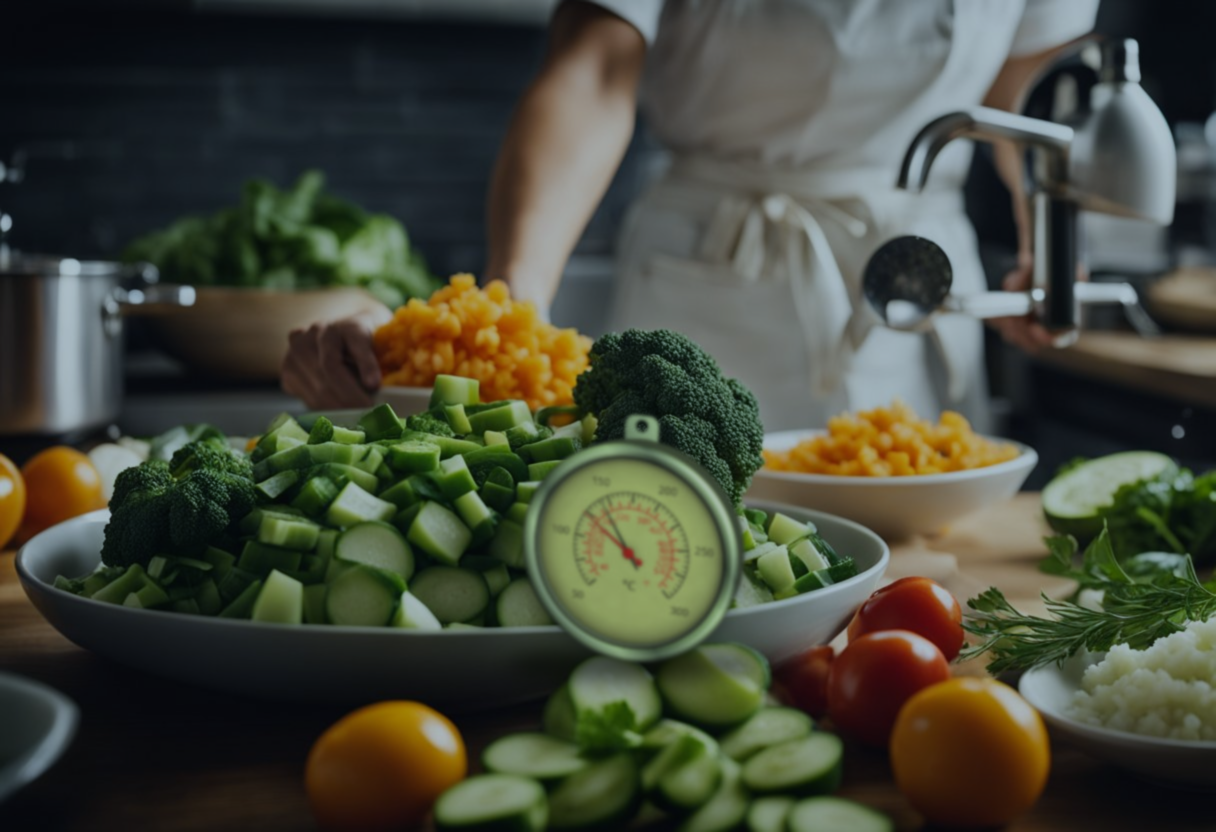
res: value=125 unit=°C
